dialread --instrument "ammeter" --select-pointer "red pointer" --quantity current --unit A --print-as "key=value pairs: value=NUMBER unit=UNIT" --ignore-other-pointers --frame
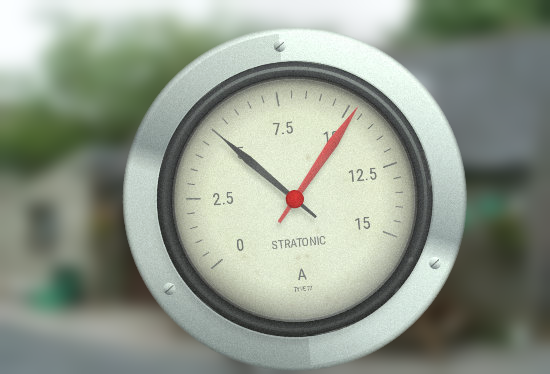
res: value=10.25 unit=A
